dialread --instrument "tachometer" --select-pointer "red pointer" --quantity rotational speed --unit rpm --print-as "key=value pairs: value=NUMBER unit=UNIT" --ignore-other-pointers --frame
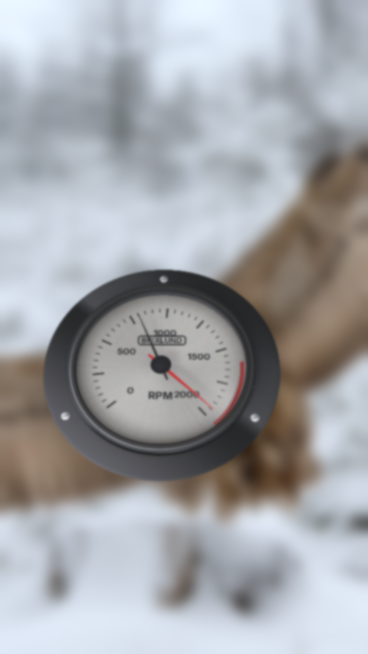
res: value=1950 unit=rpm
